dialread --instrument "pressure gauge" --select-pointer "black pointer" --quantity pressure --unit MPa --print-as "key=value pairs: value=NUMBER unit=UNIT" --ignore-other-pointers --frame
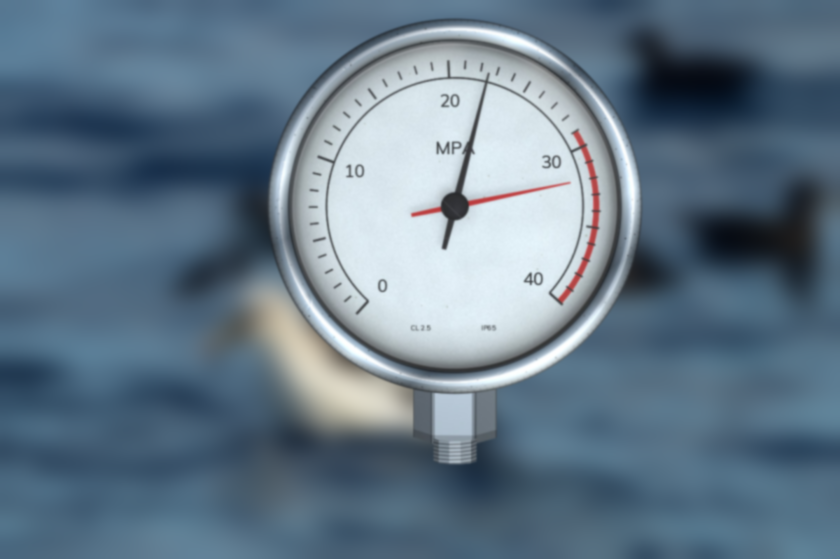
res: value=22.5 unit=MPa
